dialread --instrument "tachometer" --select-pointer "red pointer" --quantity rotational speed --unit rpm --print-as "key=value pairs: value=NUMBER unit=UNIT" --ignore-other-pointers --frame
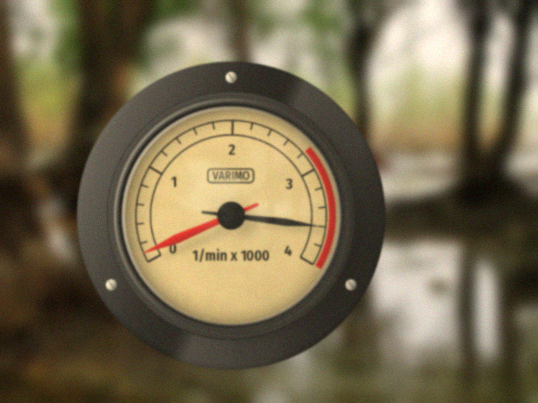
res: value=100 unit=rpm
